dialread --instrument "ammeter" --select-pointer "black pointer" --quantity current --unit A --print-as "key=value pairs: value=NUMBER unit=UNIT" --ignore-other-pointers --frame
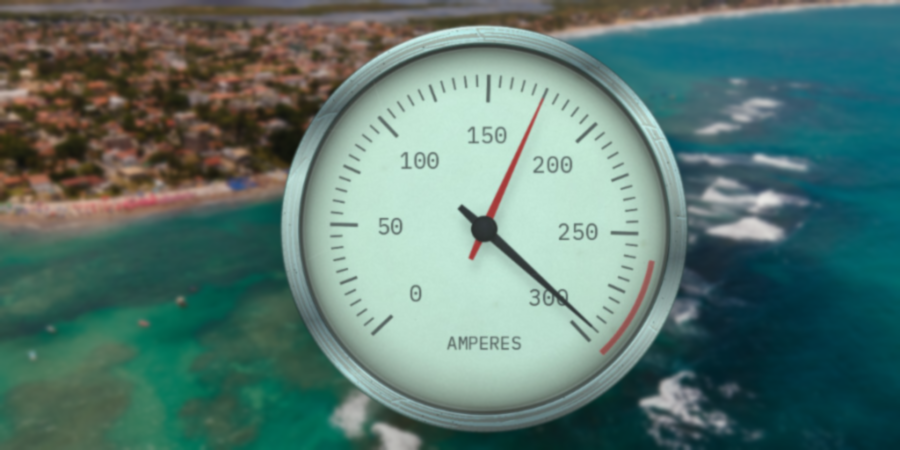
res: value=295 unit=A
